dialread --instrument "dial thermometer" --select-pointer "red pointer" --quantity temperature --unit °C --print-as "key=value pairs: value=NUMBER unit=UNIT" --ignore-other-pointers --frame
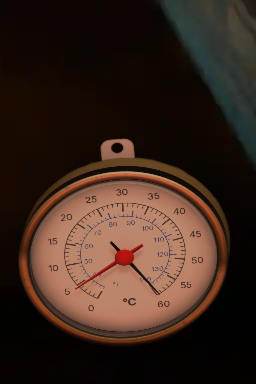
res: value=5 unit=°C
